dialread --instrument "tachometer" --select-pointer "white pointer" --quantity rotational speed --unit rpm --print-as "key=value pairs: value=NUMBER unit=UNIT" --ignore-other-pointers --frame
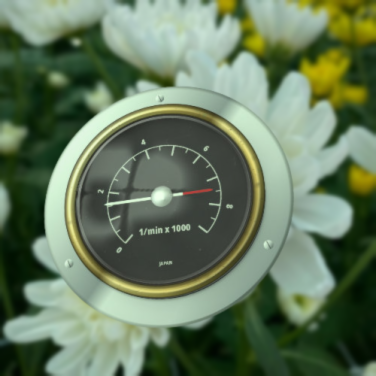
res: value=1500 unit=rpm
